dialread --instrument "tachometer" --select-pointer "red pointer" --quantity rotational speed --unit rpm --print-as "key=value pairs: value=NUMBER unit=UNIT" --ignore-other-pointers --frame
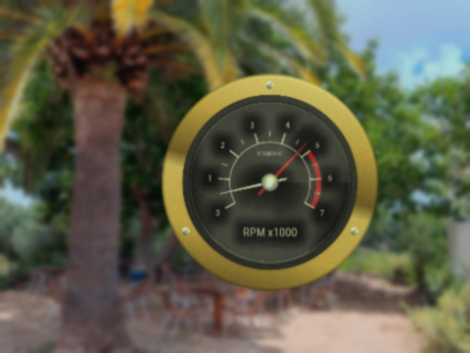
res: value=4750 unit=rpm
